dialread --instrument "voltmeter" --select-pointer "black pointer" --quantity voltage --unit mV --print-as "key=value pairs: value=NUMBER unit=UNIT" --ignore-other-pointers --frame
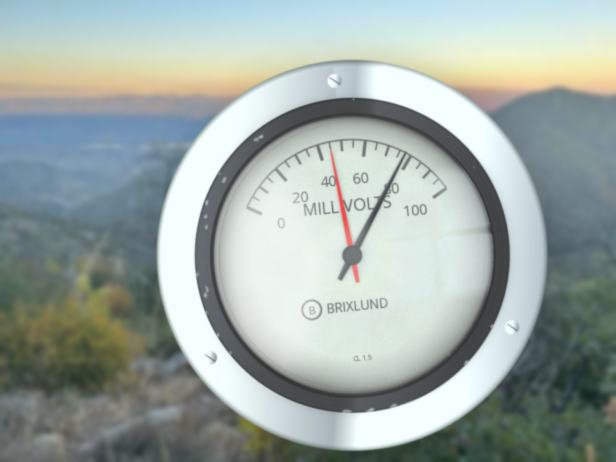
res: value=77.5 unit=mV
